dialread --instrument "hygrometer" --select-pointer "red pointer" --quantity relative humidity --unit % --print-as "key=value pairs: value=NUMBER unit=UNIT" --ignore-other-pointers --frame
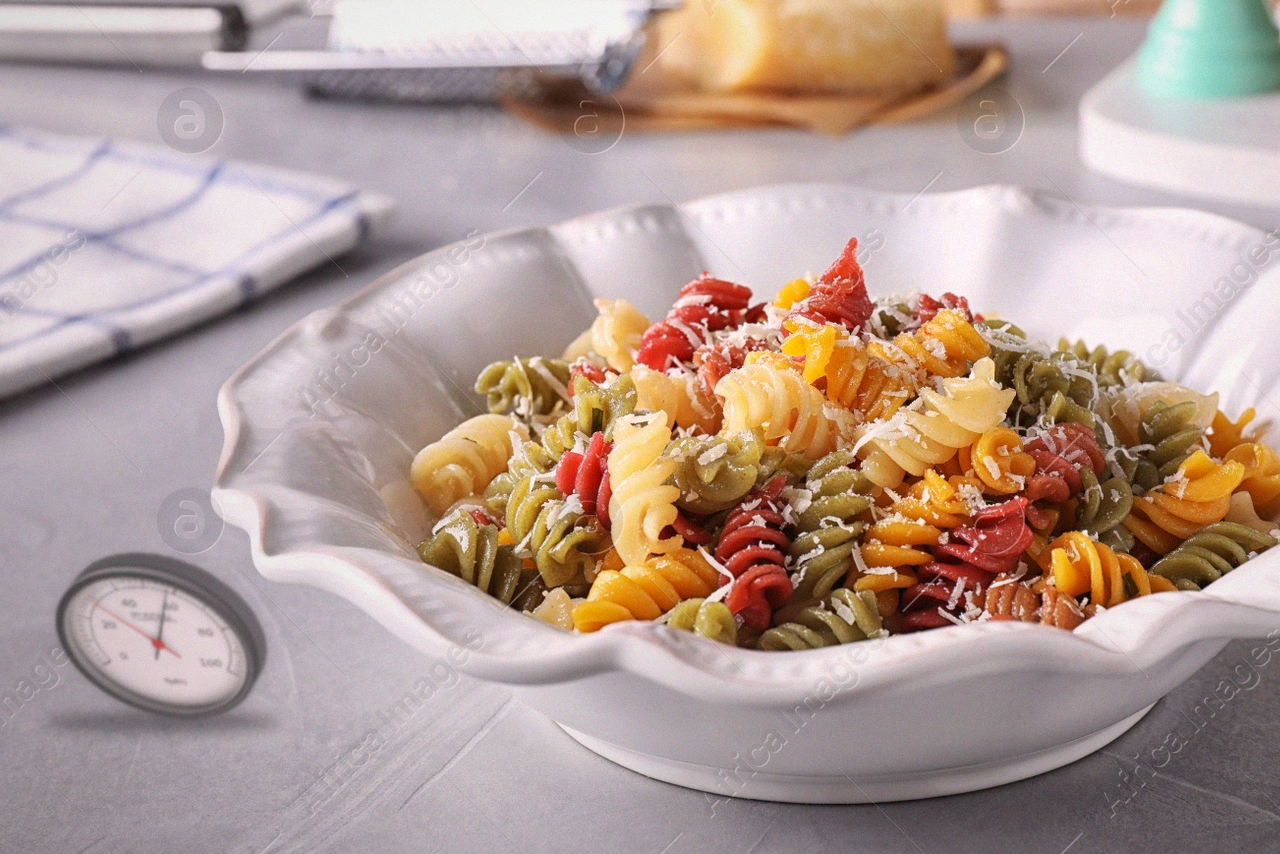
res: value=30 unit=%
